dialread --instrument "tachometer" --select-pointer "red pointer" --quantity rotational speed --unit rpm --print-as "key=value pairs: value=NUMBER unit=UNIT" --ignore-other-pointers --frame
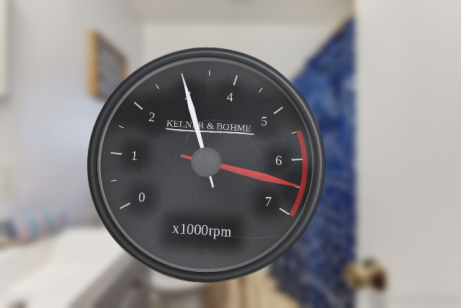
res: value=6500 unit=rpm
